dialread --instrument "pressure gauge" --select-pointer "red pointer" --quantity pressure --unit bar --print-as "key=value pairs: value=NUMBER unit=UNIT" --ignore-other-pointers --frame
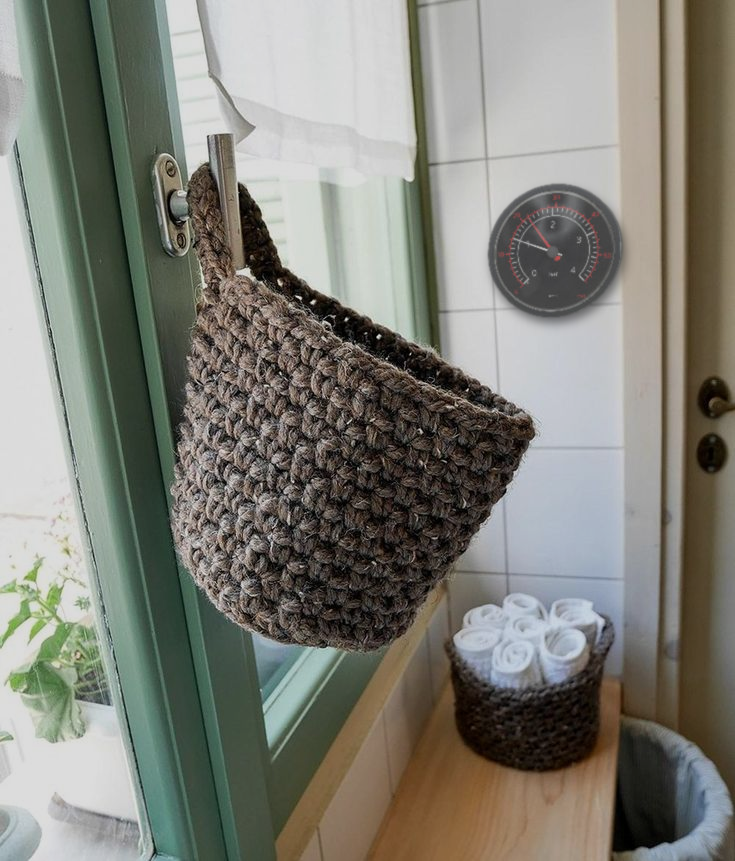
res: value=1.5 unit=bar
